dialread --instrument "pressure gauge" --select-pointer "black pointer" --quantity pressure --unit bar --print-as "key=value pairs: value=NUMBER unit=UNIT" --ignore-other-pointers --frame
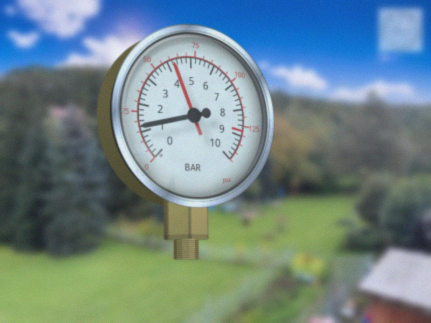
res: value=1.2 unit=bar
